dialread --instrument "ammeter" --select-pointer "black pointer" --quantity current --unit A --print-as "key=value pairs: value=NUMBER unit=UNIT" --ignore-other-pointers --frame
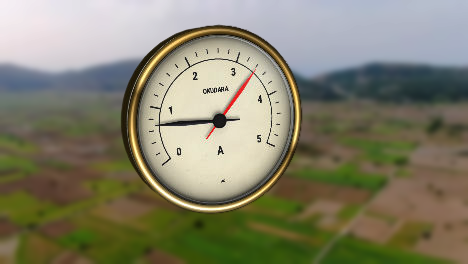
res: value=0.7 unit=A
